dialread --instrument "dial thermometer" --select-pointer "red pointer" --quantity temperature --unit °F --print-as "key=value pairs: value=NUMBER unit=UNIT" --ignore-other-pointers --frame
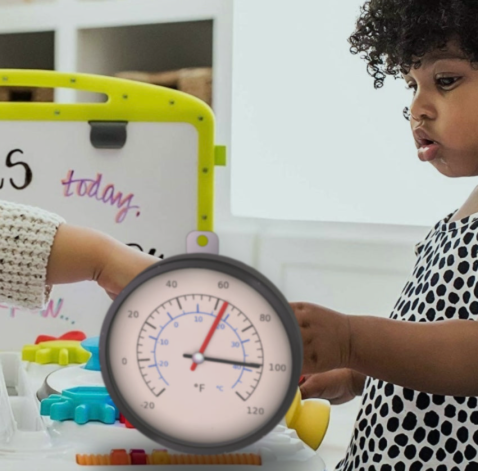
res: value=64 unit=°F
